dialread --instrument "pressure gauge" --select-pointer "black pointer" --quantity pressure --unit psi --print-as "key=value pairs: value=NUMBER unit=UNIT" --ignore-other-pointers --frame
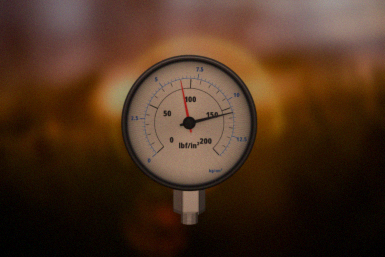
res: value=155 unit=psi
